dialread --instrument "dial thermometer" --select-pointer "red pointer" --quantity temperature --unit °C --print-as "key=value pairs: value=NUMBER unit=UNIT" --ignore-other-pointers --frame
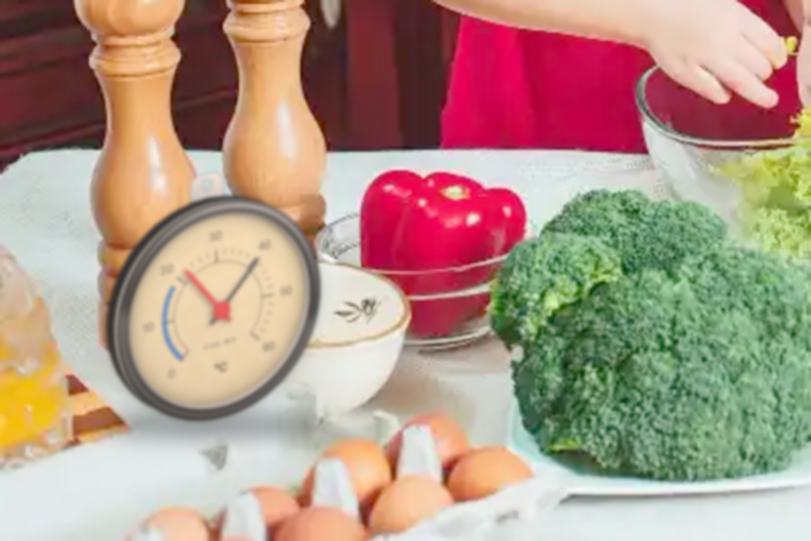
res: value=22 unit=°C
